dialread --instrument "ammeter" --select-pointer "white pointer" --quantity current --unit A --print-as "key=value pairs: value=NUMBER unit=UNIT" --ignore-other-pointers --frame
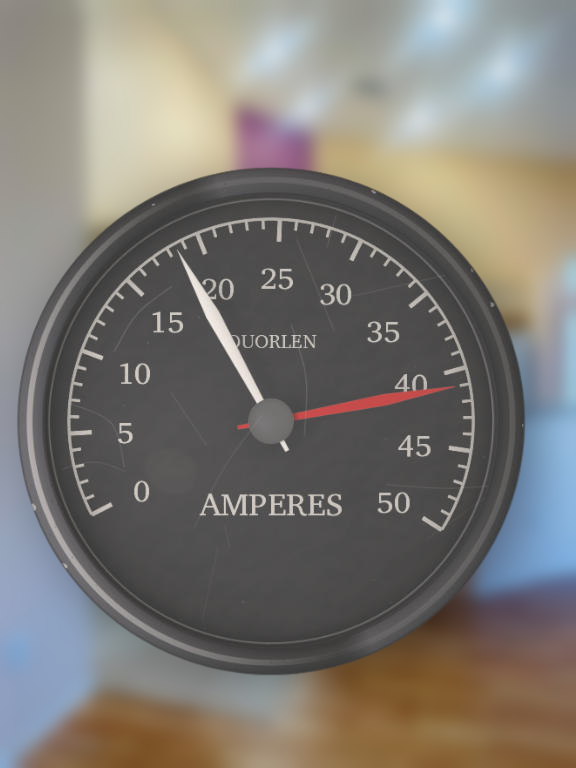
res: value=18.5 unit=A
